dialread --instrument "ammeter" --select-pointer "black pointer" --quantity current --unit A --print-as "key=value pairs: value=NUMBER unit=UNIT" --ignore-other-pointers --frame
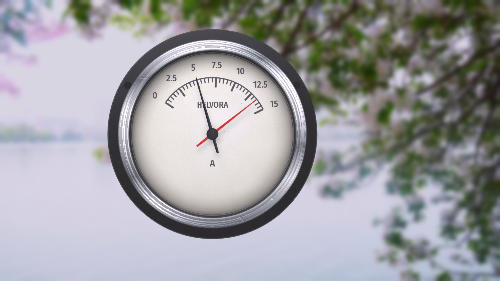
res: value=5 unit=A
